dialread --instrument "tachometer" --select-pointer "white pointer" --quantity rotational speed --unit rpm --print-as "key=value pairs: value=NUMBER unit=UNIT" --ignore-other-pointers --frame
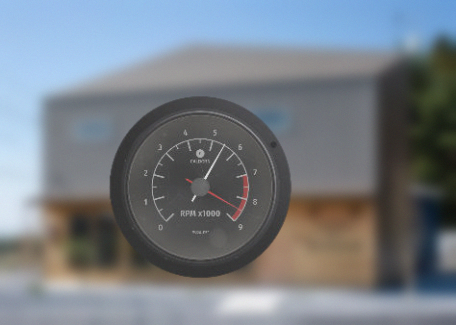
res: value=5500 unit=rpm
